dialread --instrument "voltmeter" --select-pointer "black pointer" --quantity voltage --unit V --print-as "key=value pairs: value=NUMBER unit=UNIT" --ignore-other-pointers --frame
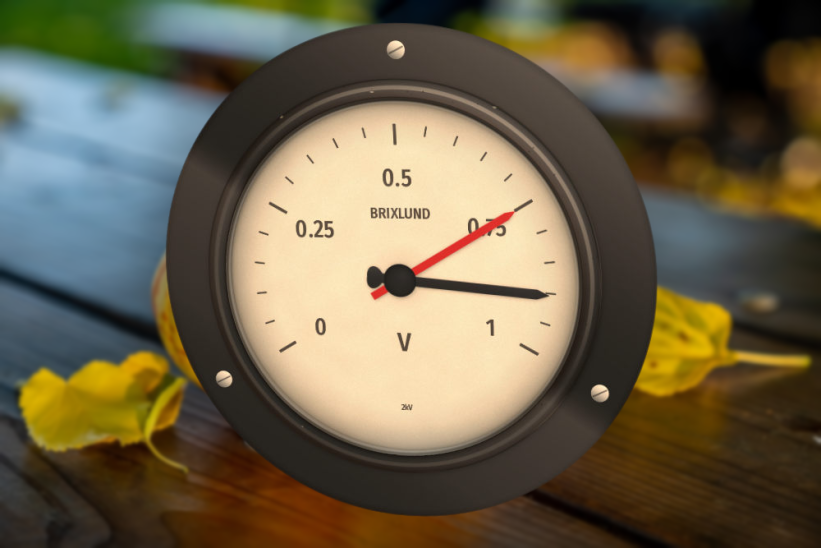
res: value=0.9 unit=V
